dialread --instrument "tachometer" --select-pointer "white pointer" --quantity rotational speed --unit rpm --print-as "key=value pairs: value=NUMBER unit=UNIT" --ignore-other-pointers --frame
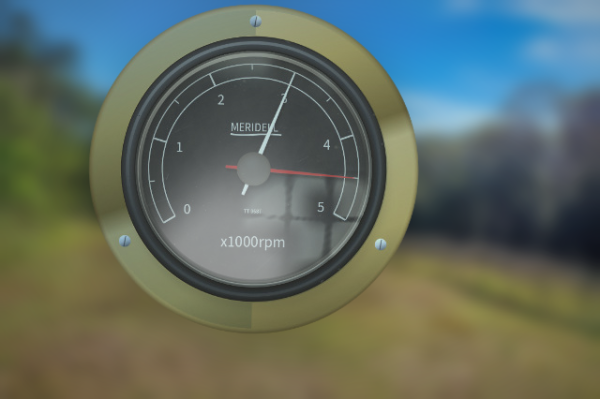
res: value=3000 unit=rpm
